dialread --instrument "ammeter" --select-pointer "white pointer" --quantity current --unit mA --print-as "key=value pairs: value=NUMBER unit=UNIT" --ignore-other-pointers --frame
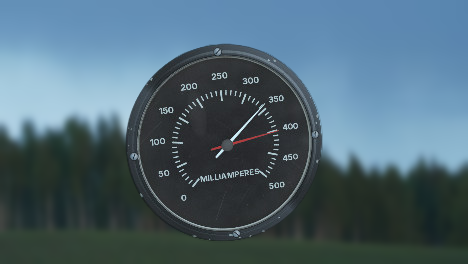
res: value=340 unit=mA
